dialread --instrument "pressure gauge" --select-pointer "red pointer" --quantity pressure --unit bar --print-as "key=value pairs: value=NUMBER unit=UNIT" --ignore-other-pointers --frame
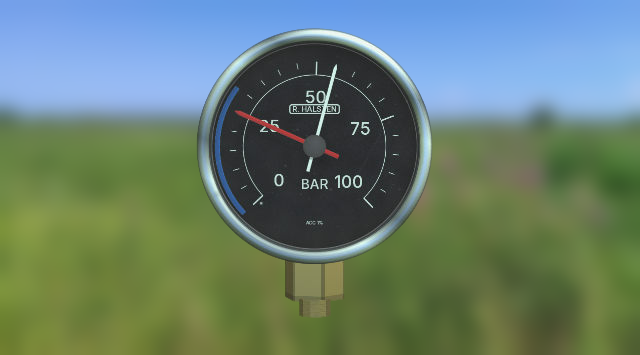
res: value=25 unit=bar
